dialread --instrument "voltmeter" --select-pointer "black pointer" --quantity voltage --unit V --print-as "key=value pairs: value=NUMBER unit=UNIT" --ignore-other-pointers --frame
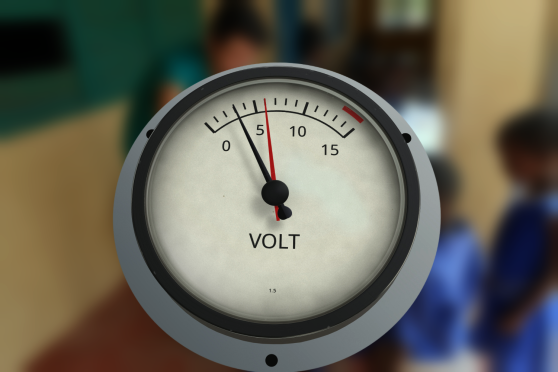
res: value=3 unit=V
